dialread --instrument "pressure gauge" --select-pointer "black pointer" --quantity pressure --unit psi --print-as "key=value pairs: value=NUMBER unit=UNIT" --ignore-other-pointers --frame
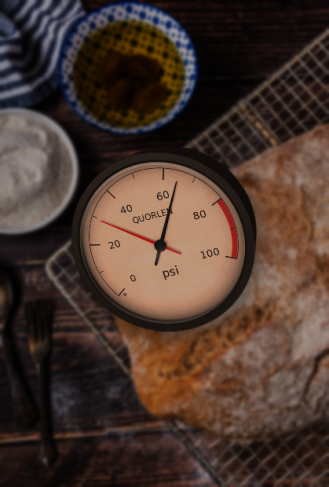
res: value=65 unit=psi
